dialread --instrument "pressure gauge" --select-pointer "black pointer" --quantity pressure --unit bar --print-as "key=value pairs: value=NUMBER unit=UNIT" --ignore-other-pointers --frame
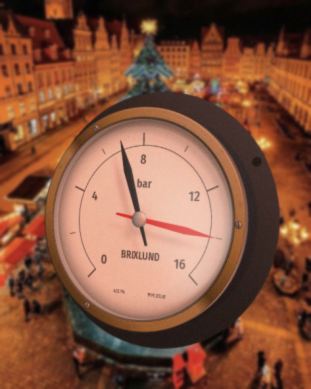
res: value=7 unit=bar
